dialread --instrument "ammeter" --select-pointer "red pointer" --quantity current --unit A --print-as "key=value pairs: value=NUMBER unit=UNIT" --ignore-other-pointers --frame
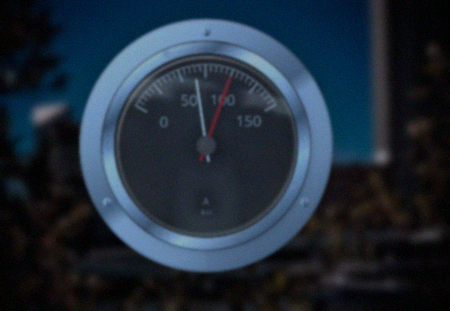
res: value=100 unit=A
